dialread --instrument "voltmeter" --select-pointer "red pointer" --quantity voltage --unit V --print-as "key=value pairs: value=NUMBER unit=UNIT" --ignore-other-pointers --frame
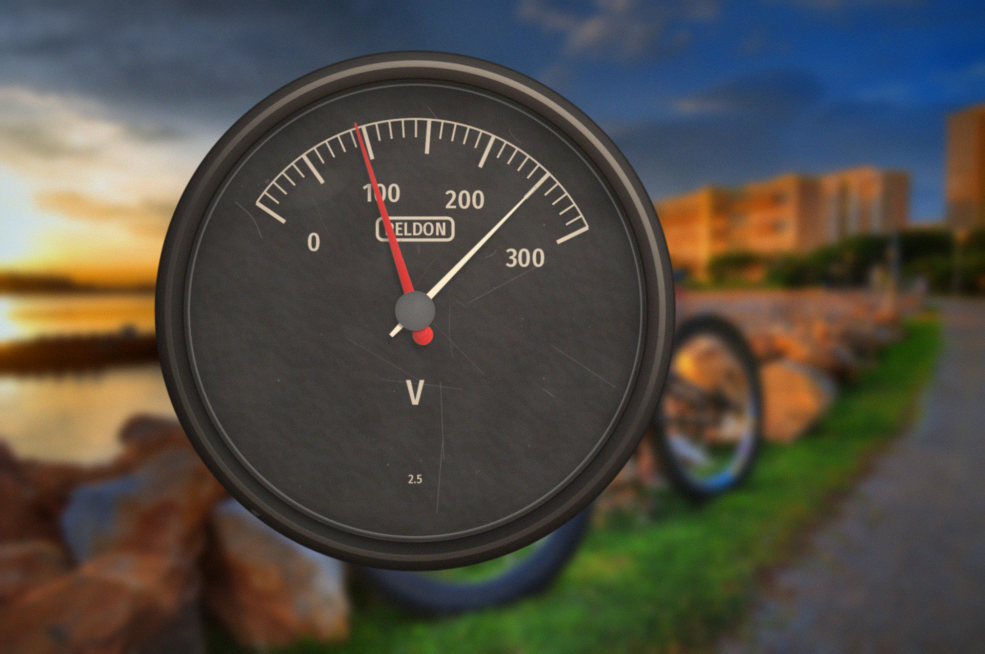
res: value=95 unit=V
